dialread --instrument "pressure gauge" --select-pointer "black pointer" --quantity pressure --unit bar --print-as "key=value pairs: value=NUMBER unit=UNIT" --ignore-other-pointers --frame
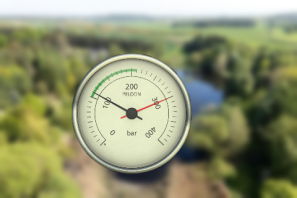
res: value=110 unit=bar
